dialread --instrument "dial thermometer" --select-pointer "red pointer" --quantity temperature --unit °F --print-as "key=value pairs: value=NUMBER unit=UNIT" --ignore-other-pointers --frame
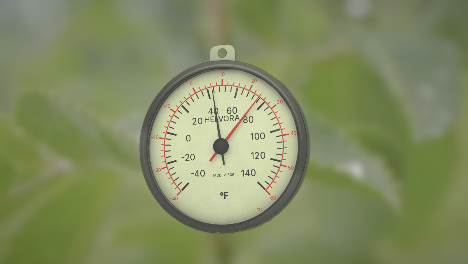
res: value=76 unit=°F
